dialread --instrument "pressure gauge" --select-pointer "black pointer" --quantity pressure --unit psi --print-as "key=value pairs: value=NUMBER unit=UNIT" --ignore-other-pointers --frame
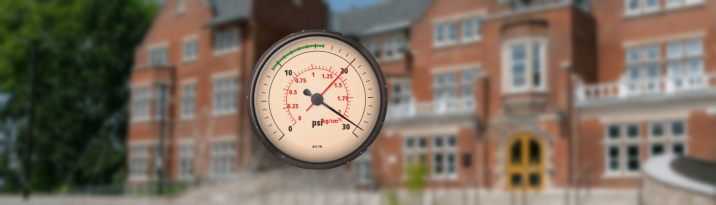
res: value=29 unit=psi
